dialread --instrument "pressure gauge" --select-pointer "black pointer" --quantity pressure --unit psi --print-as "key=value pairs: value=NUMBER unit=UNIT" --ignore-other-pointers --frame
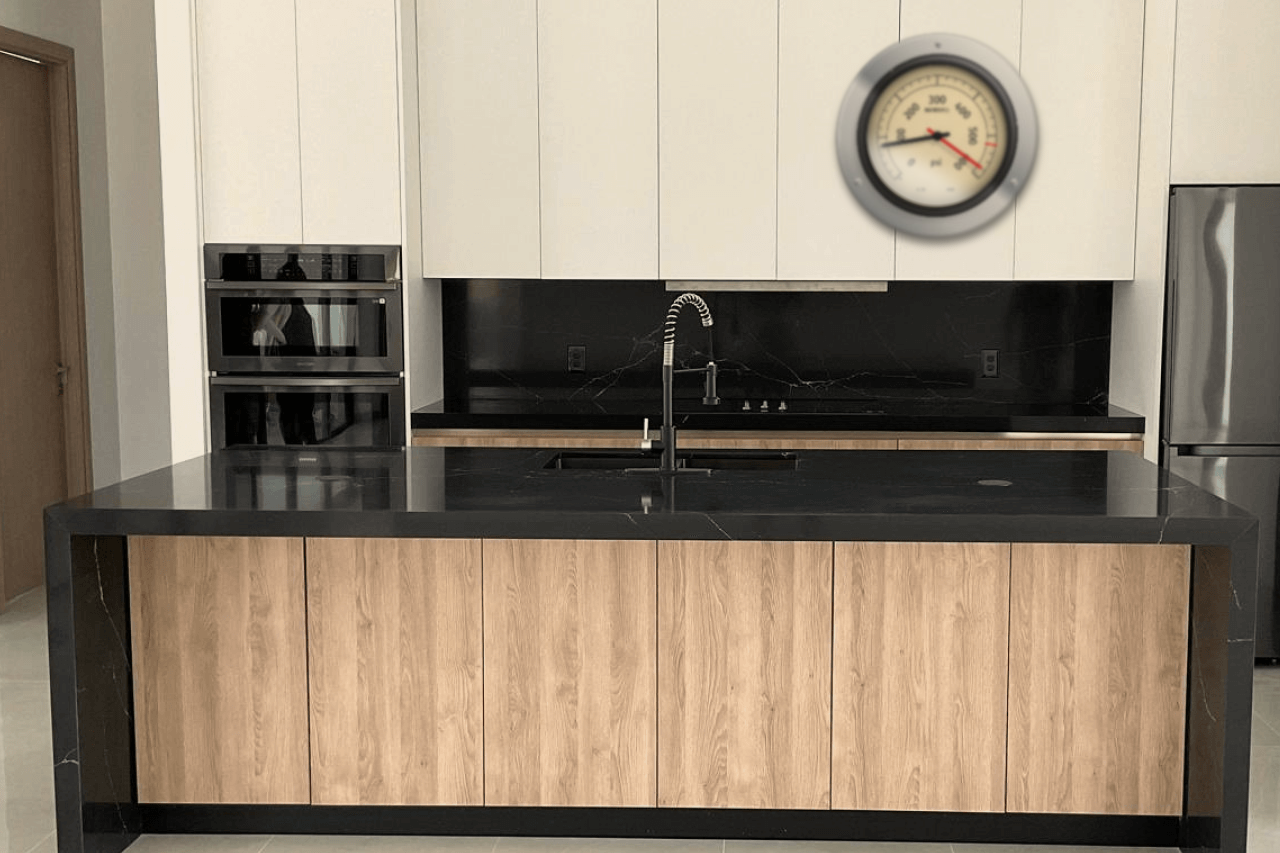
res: value=80 unit=psi
